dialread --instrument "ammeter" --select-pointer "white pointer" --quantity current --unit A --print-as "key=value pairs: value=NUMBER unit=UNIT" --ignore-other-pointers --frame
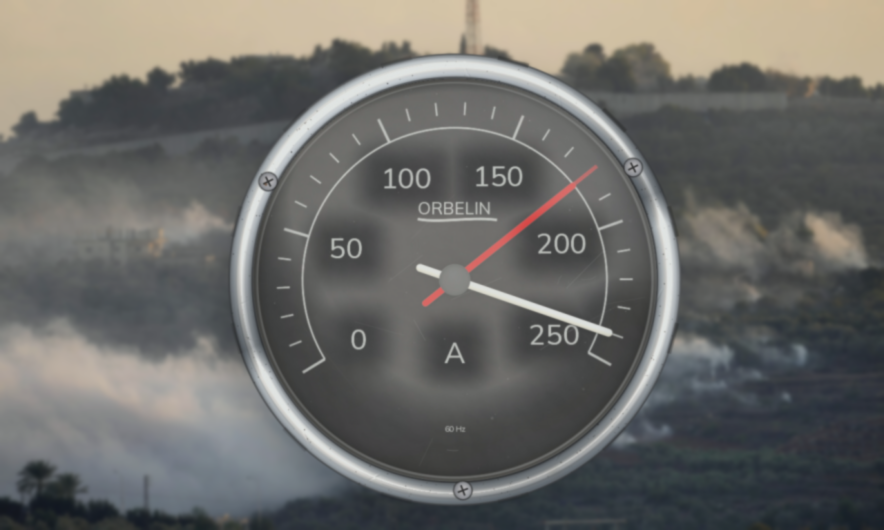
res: value=240 unit=A
